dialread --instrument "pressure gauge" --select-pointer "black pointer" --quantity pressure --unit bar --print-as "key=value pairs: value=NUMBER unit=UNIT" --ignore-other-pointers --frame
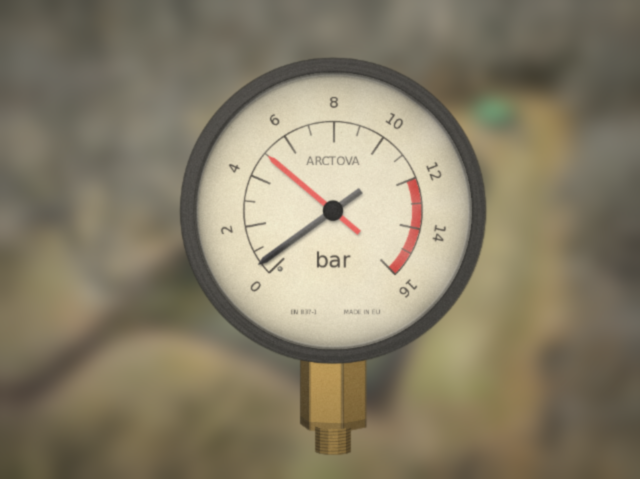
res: value=0.5 unit=bar
